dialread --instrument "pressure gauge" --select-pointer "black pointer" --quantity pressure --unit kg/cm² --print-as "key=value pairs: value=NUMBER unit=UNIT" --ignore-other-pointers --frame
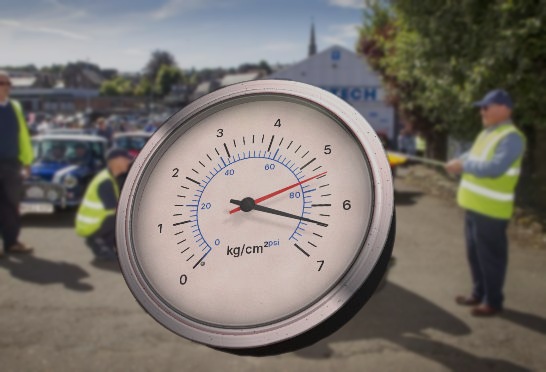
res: value=6.4 unit=kg/cm²
